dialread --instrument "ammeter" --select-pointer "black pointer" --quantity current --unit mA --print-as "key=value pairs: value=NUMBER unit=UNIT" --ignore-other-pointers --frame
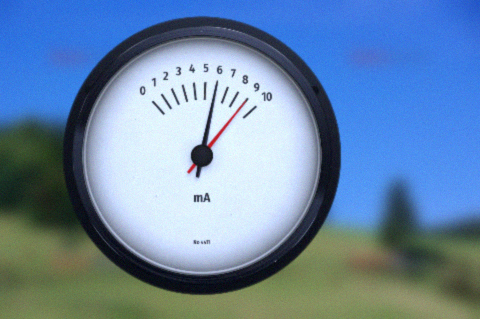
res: value=6 unit=mA
